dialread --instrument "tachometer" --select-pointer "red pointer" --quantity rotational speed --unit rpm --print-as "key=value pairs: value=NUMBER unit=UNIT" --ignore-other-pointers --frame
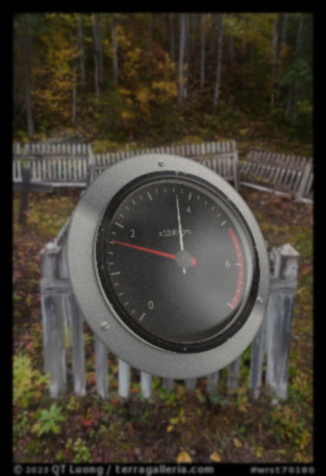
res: value=1600 unit=rpm
